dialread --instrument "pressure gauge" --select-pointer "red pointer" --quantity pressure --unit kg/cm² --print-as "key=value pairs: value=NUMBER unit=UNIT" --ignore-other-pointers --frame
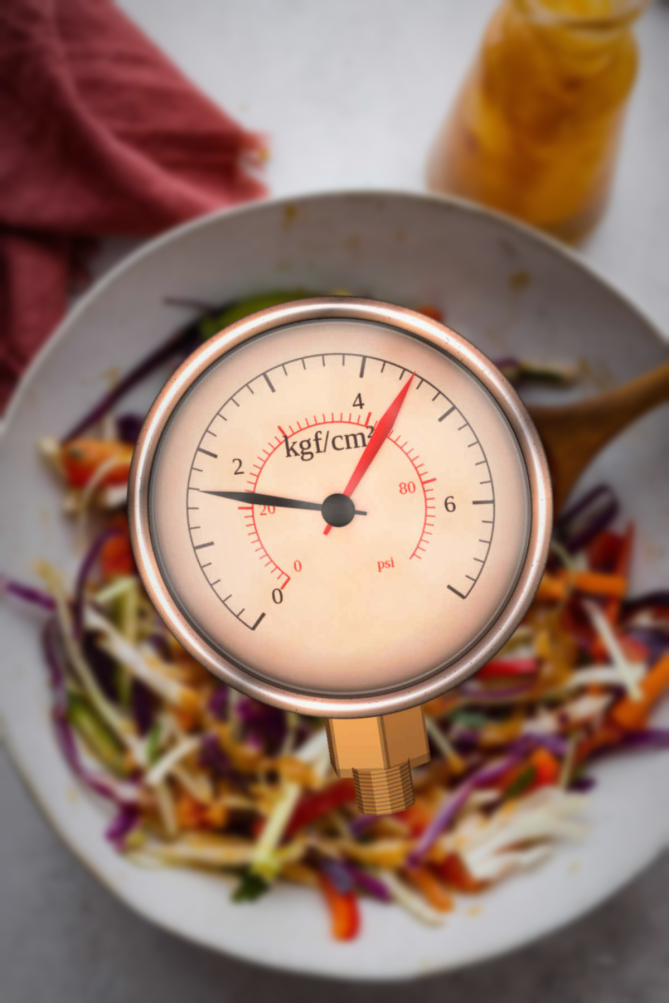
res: value=4.5 unit=kg/cm²
